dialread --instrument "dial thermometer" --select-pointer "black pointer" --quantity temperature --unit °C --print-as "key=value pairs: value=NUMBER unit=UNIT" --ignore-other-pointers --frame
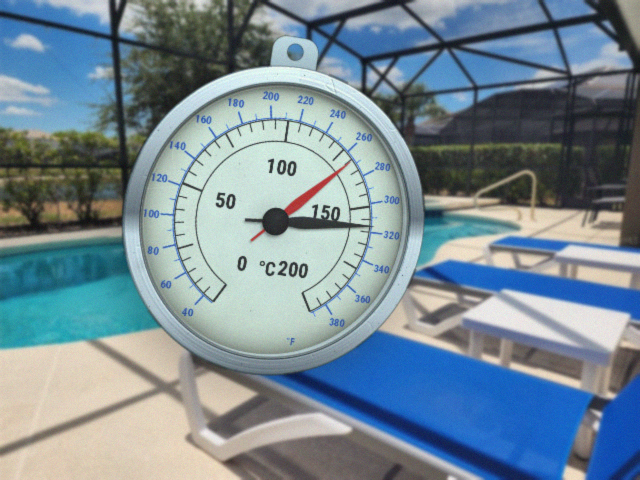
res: value=157.5 unit=°C
